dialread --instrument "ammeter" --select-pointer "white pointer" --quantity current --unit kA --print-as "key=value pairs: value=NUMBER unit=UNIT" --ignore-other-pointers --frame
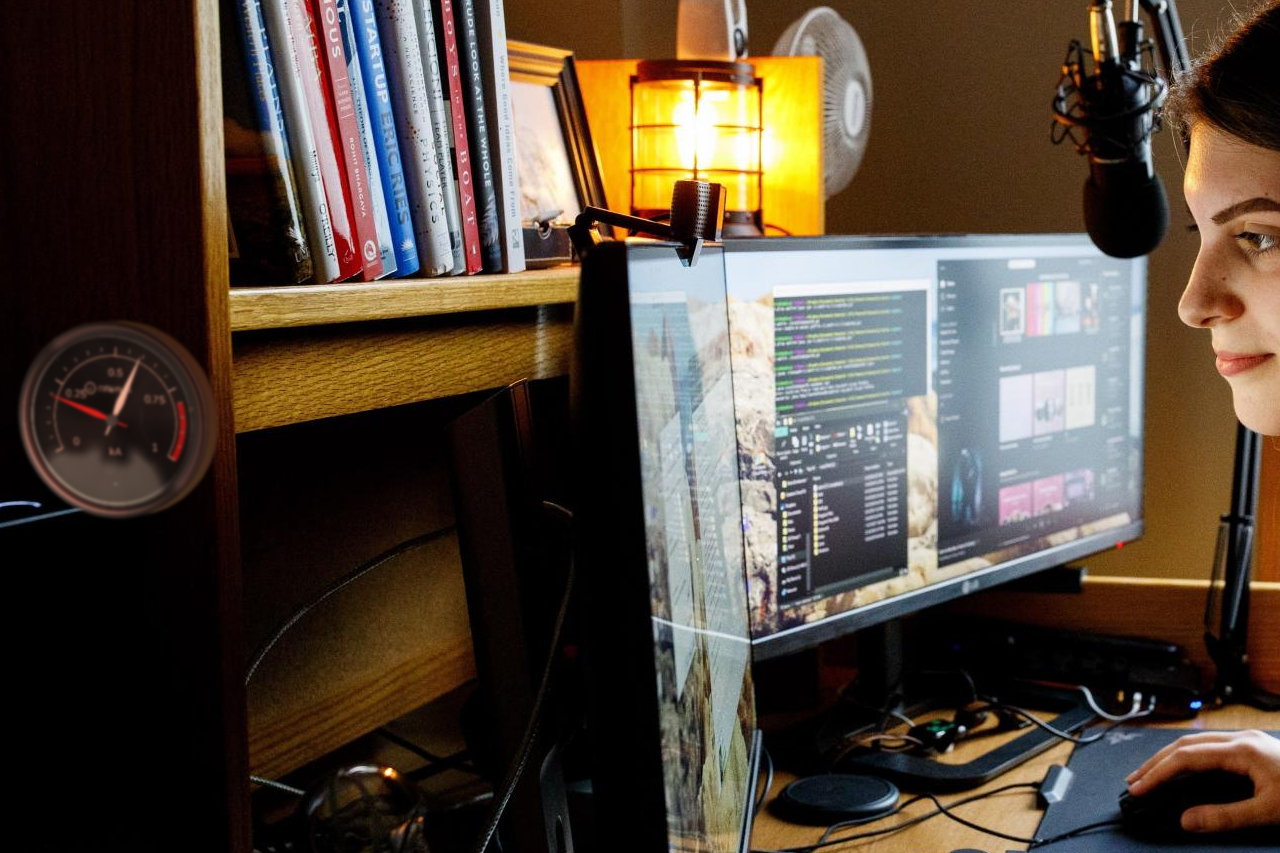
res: value=0.6 unit=kA
